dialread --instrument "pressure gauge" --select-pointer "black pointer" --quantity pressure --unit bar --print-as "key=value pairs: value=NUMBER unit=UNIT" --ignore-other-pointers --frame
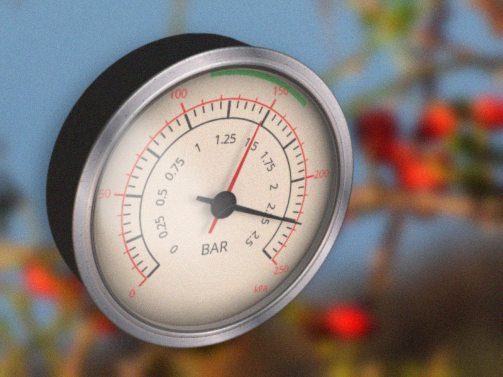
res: value=2.25 unit=bar
